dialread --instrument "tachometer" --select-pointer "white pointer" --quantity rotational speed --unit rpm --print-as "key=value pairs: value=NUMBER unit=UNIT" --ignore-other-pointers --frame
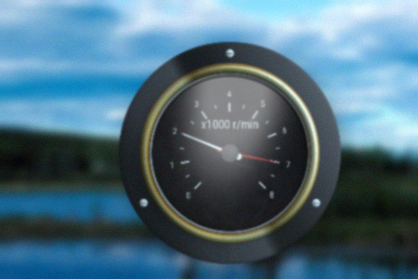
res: value=2000 unit=rpm
